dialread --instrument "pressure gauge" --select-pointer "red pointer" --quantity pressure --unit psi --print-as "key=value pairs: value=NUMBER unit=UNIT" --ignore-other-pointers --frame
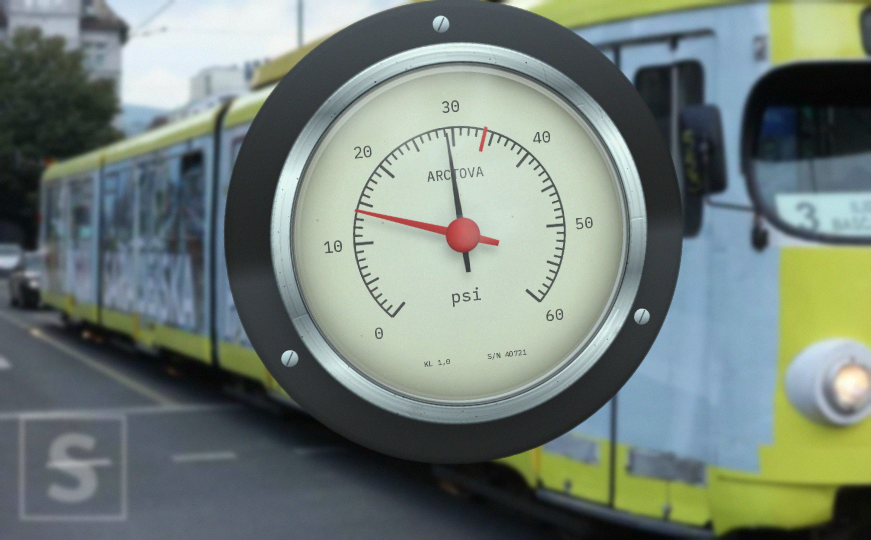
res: value=14 unit=psi
